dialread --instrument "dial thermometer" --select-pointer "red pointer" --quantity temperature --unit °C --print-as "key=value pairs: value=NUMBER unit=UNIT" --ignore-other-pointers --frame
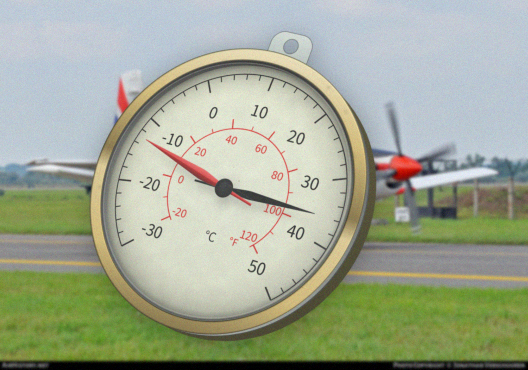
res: value=-13 unit=°C
